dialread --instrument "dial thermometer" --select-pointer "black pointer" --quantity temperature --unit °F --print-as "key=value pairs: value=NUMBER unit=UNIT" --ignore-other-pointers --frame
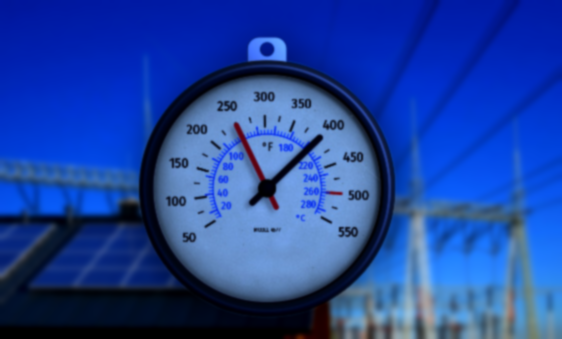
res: value=400 unit=°F
